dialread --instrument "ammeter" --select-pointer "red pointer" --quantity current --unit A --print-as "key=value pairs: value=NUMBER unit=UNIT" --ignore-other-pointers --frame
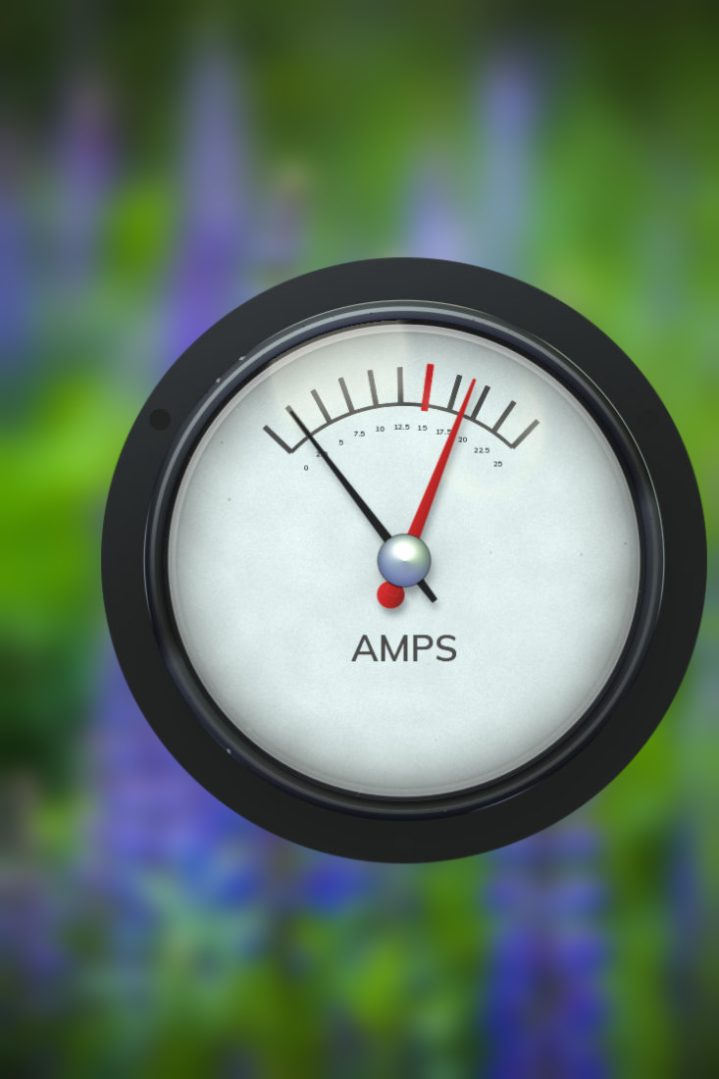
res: value=18.75 unit=A
